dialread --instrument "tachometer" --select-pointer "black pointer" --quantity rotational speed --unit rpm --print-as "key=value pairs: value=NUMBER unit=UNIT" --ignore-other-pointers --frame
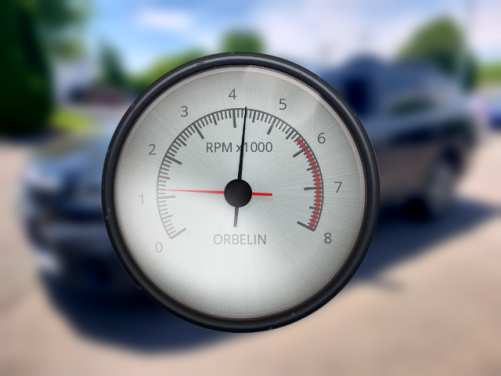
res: value=4300 unit=rpm
